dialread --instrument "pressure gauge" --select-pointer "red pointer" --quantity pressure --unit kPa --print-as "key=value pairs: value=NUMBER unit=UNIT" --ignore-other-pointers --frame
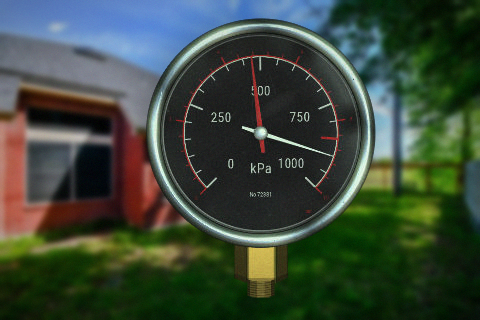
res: value=475 unit=kPa
